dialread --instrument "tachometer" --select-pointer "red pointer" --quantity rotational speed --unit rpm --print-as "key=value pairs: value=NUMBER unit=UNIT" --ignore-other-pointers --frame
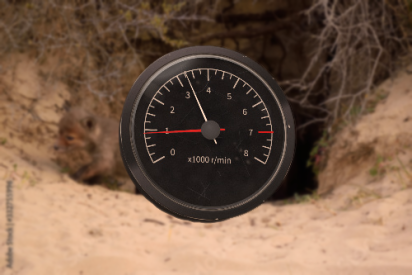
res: value=875 unit=rpm
